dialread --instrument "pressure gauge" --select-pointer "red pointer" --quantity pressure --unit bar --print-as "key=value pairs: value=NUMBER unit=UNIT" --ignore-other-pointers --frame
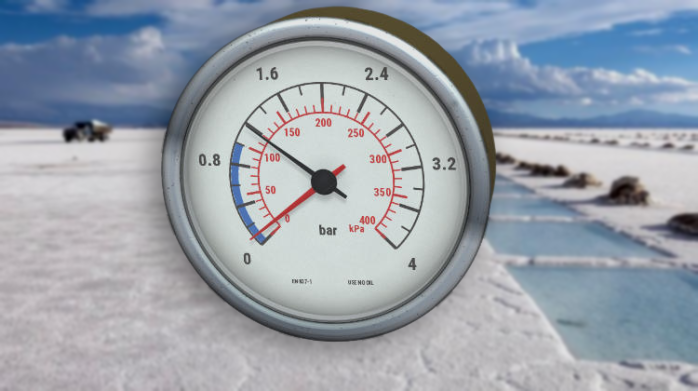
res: value=0.1 unit=bar
